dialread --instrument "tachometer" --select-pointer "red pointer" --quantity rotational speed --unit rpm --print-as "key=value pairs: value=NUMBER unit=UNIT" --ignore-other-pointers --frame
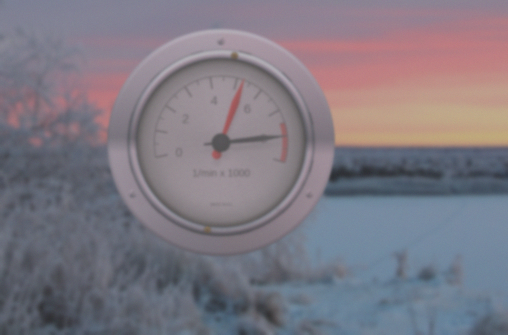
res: value=5250 unit=rpm
